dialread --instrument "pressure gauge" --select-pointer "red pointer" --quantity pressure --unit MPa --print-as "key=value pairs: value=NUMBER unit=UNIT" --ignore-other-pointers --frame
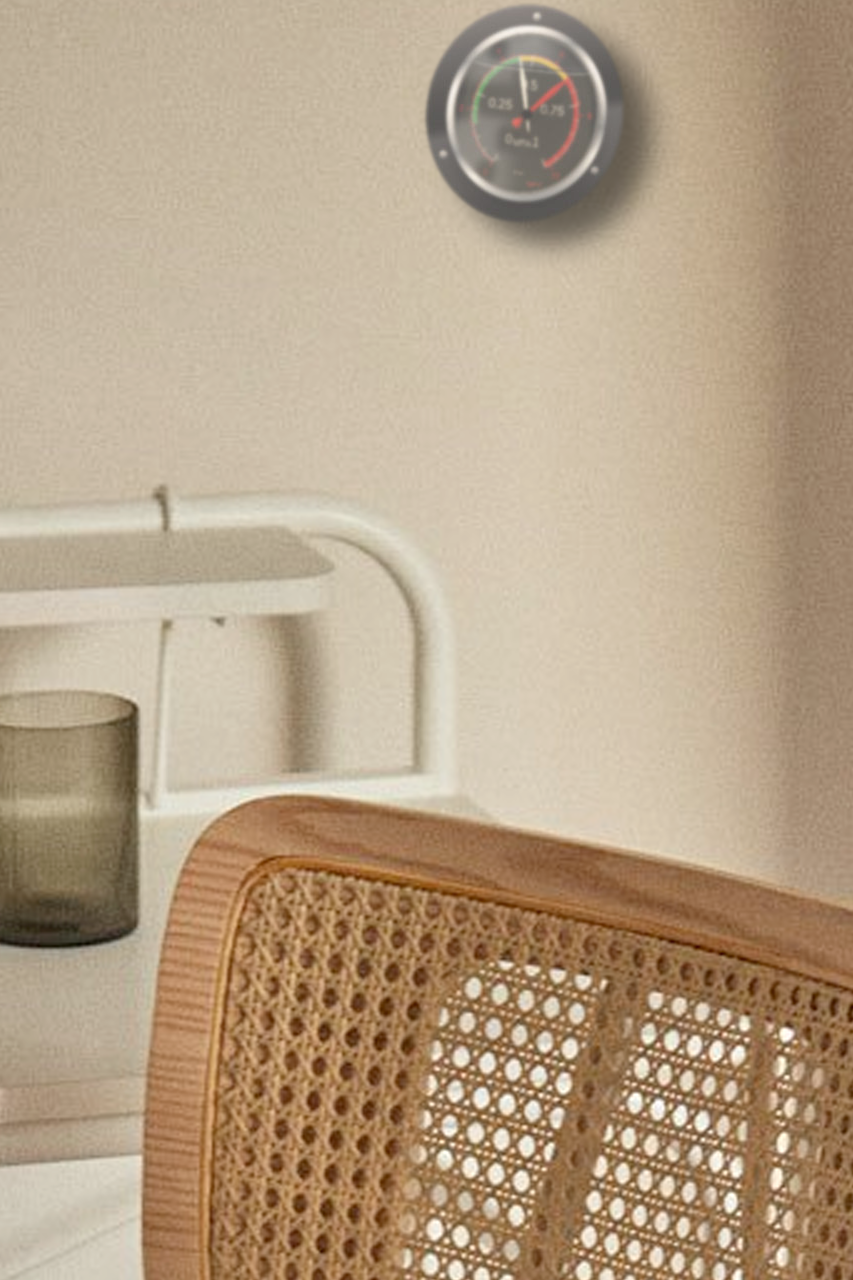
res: value=0.65 unit=MPa
